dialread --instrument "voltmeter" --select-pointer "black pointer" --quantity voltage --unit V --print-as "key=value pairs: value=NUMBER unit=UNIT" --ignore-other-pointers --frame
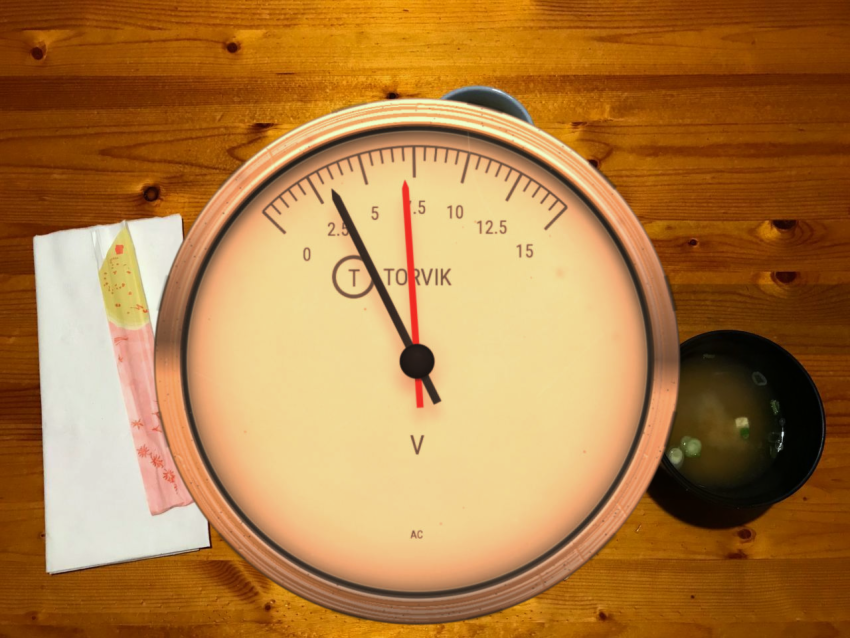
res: value=3.25 unit=V
